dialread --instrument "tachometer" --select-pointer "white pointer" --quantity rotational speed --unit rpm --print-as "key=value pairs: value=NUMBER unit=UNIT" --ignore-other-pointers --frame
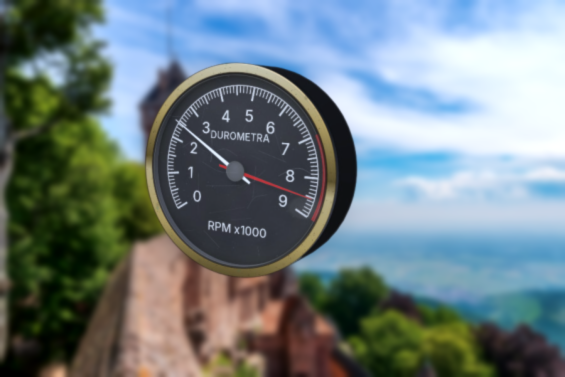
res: value=2500 unit=rpm
